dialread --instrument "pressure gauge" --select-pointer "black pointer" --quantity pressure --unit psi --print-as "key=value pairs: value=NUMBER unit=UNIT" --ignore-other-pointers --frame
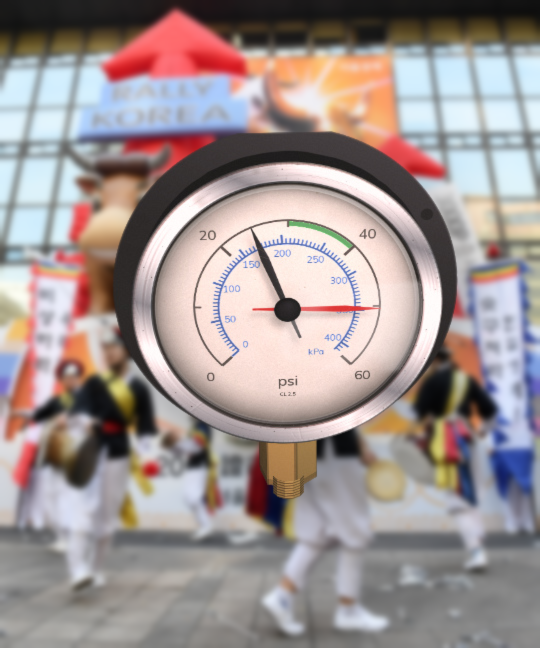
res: value=25 unit=psi
